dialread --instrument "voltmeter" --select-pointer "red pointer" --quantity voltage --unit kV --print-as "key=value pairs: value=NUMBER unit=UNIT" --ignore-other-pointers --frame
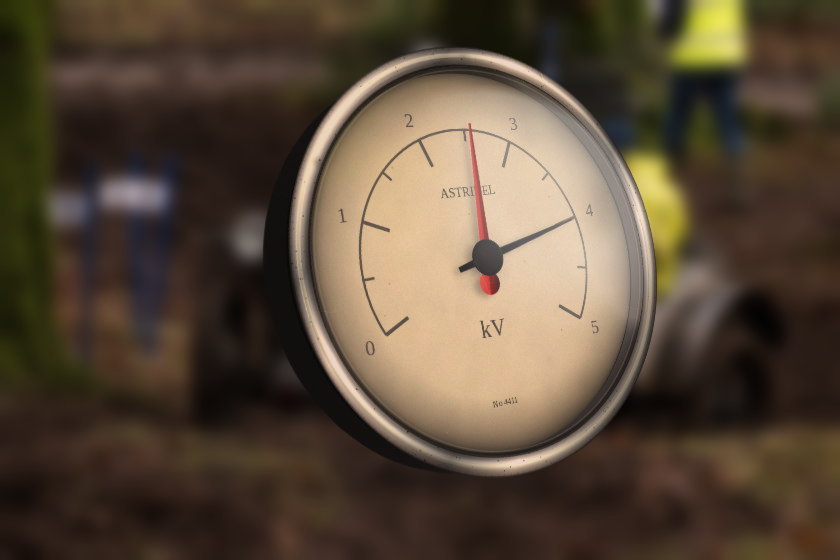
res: value=2.5 unit=kV
